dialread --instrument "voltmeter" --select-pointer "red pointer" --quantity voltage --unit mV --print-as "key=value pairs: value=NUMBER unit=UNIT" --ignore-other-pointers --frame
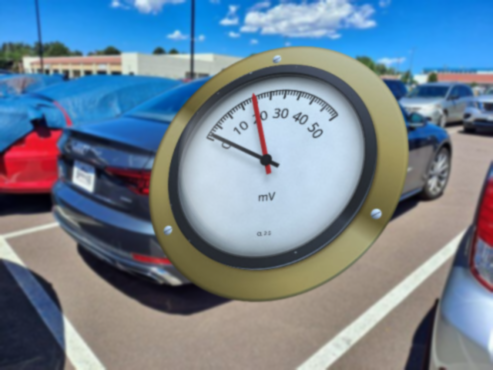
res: value=20 unit=mV
